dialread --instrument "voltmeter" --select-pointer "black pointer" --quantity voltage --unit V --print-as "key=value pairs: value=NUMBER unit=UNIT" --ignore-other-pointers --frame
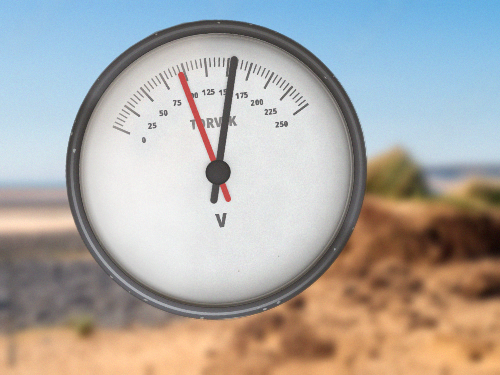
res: value=155 unit=V
